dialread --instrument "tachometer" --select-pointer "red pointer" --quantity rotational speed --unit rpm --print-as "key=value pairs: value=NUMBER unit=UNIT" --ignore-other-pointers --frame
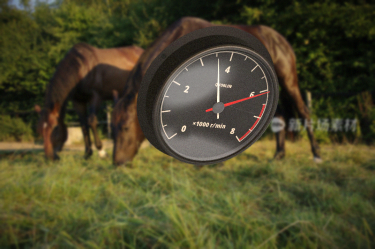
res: value=6000 unit=rpm
